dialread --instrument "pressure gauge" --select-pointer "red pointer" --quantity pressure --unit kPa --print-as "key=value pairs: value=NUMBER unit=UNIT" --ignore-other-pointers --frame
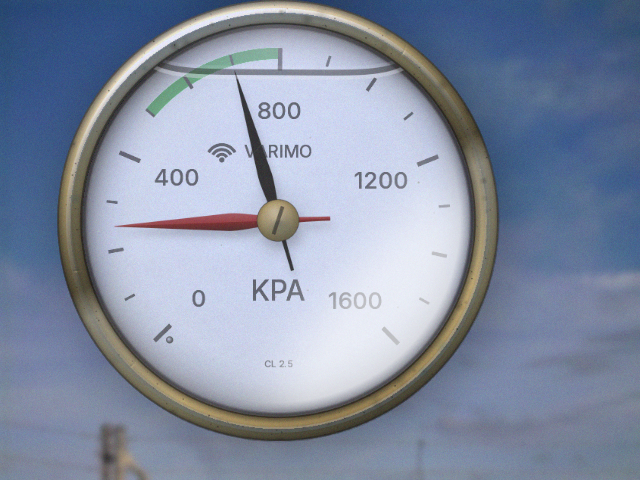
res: value=250 unit=kPa
